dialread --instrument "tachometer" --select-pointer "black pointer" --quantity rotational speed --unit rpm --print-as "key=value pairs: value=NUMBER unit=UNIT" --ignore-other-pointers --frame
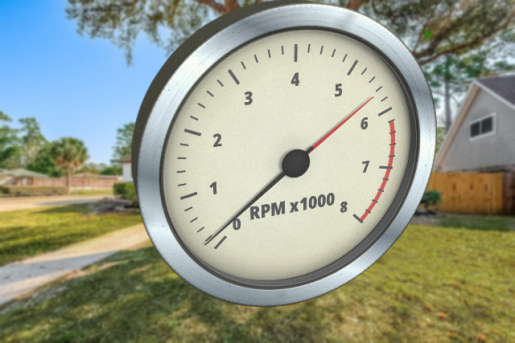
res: value=200 unit=rpm
